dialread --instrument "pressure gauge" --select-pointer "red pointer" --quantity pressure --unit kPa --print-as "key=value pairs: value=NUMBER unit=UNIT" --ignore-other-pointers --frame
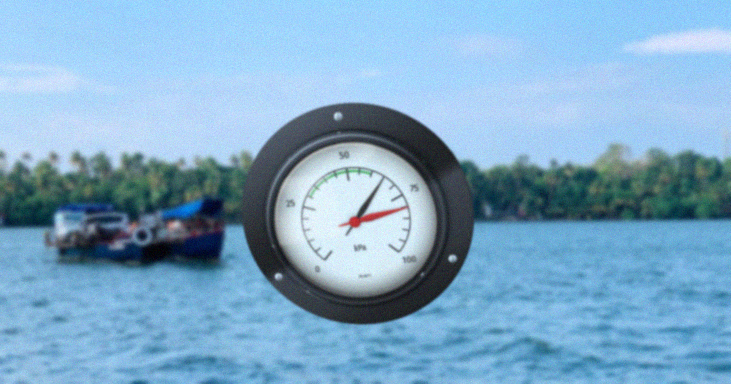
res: value=80 unit=kPa
